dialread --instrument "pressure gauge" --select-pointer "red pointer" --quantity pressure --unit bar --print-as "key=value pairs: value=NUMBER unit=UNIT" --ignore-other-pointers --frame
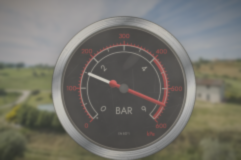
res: value=5.5 unit=bar
